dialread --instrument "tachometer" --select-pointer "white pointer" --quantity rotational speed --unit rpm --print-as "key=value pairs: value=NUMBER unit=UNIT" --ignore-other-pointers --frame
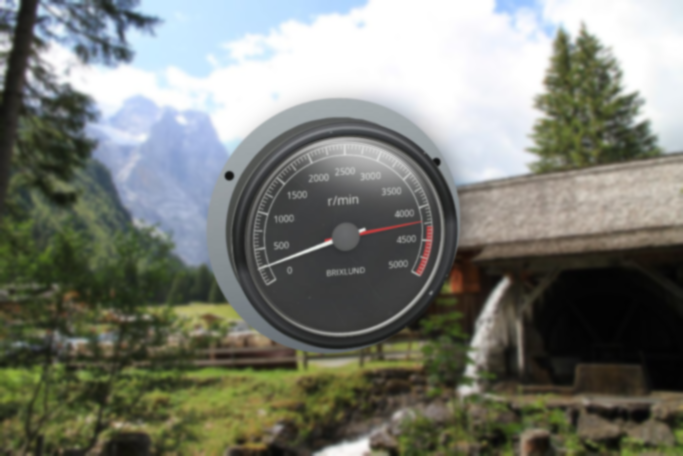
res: value=250 unit=rpm
